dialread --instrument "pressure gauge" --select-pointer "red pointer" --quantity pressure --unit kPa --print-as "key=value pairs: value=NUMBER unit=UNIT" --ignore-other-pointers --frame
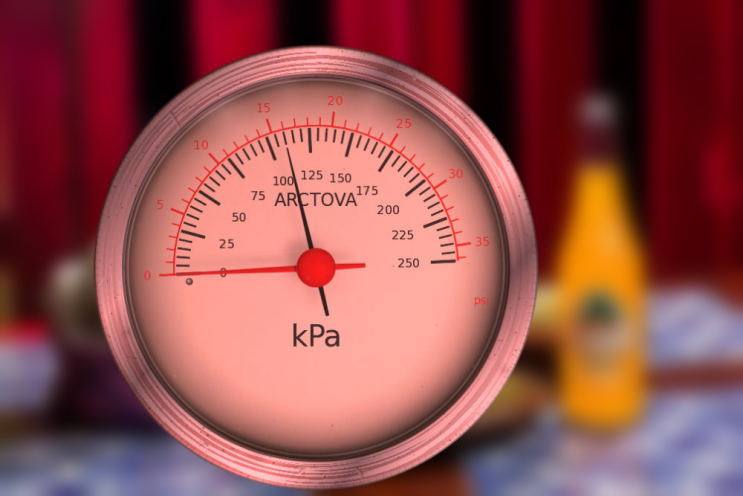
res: value=0 unit=kPa
